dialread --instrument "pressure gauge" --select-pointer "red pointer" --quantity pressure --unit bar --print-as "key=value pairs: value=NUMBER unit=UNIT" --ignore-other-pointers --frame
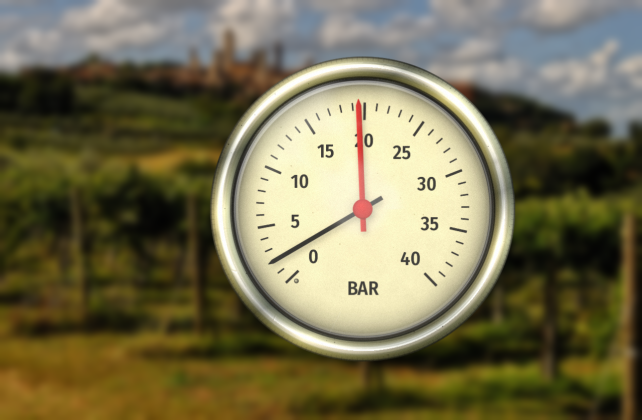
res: value=19.5 unit=bar
